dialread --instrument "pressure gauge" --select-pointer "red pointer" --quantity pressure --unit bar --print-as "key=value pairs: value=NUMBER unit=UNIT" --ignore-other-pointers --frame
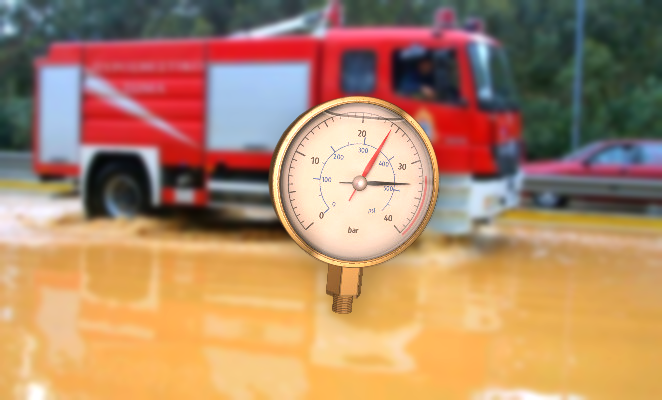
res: value=24 unit=bar
